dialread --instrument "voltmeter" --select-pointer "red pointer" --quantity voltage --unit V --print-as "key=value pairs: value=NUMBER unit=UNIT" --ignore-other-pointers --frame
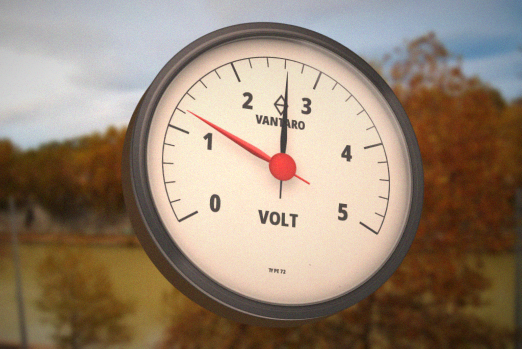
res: value=1.2 unit=V
